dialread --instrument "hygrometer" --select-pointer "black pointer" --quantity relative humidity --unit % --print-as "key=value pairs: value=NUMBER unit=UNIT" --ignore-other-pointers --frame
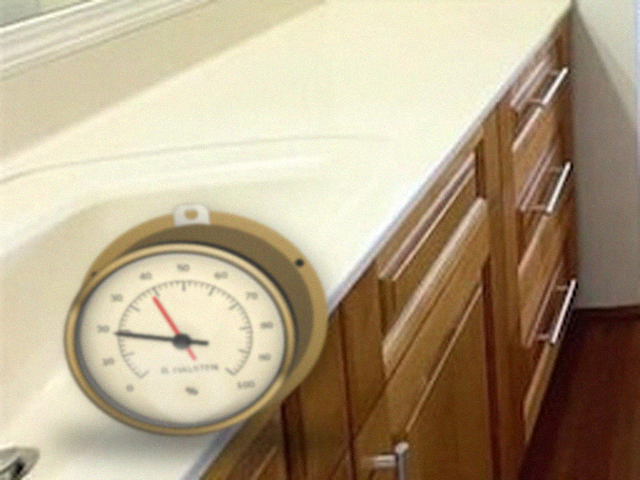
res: value=20 unit=%
